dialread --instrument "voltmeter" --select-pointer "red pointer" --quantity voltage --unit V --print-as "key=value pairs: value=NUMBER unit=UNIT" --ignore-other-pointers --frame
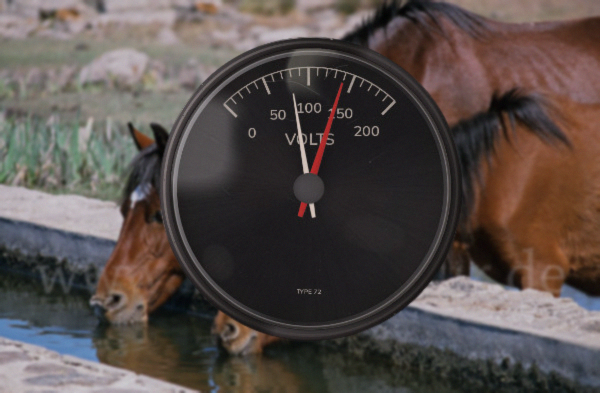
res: value=140 unit=V
